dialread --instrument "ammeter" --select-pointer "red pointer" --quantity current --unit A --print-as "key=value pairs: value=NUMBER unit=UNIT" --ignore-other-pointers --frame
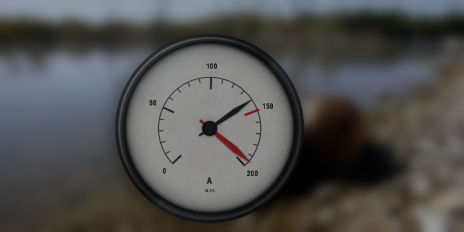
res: value=195 unit=A
